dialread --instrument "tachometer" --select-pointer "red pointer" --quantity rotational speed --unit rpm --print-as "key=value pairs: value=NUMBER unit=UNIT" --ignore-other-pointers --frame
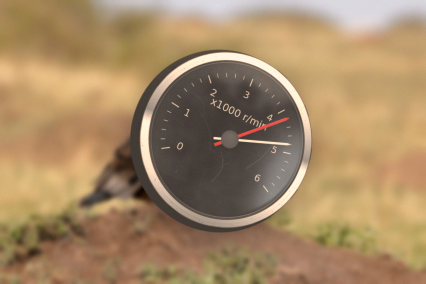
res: value=4200 unit=rpm
